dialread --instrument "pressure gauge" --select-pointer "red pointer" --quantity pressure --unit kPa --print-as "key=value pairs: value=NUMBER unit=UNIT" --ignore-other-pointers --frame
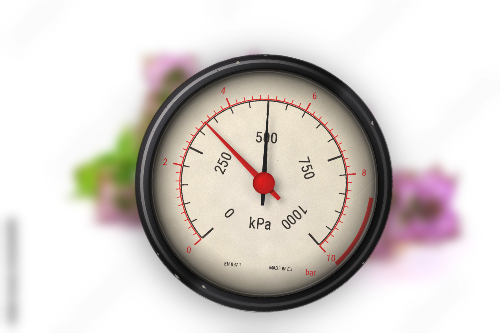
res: value=325 unit=kPa
